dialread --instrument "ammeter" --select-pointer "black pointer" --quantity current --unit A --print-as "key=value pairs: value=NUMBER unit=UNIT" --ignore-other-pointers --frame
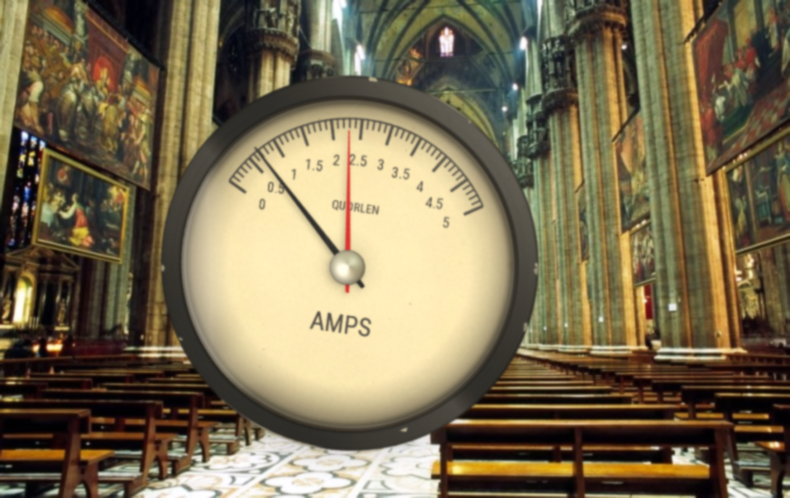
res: value=0.7 unit=A
